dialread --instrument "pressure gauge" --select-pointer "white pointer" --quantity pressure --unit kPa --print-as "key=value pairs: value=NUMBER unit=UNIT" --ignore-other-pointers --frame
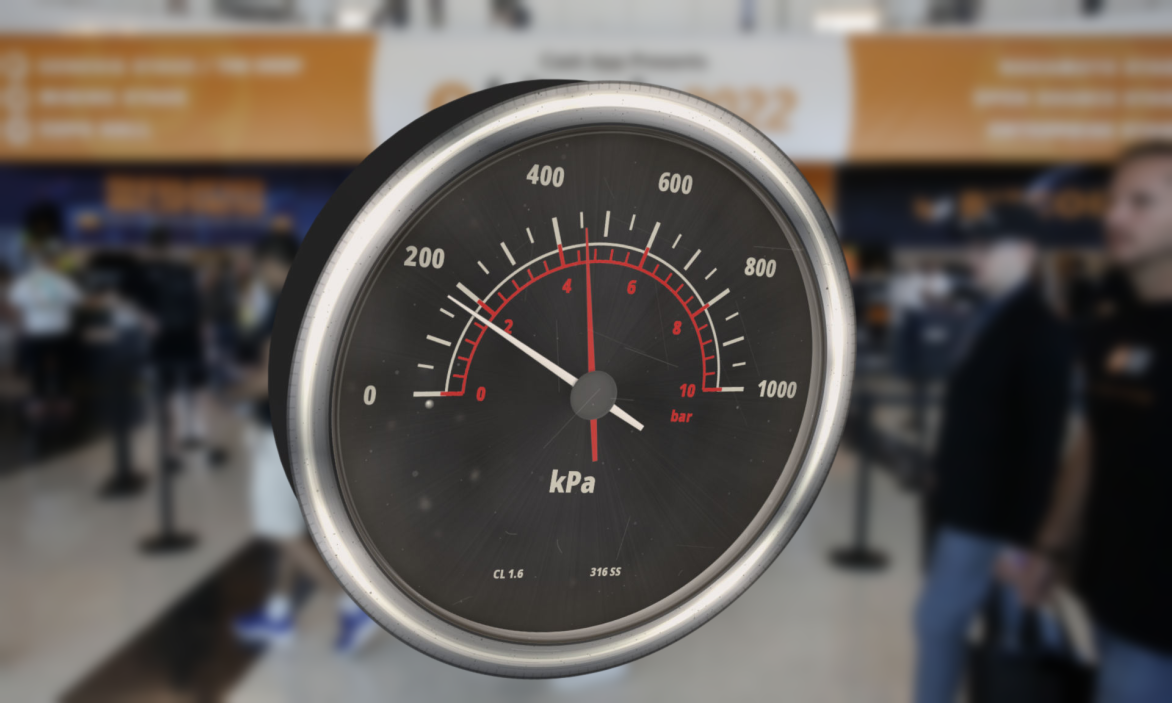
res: value=175 unit=kPa
